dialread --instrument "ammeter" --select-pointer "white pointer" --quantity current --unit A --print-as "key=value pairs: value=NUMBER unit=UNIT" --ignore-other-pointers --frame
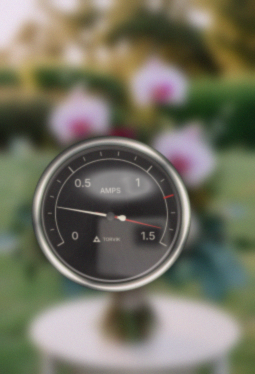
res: value=0.25 unit=A
